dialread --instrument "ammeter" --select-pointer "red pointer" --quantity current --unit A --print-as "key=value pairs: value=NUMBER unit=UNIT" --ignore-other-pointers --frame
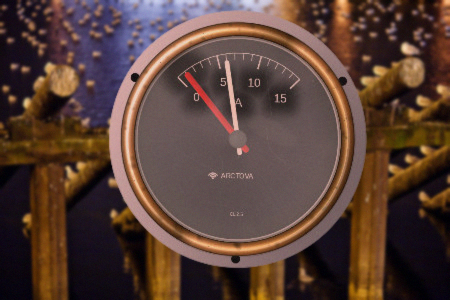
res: value=1 unit=A
